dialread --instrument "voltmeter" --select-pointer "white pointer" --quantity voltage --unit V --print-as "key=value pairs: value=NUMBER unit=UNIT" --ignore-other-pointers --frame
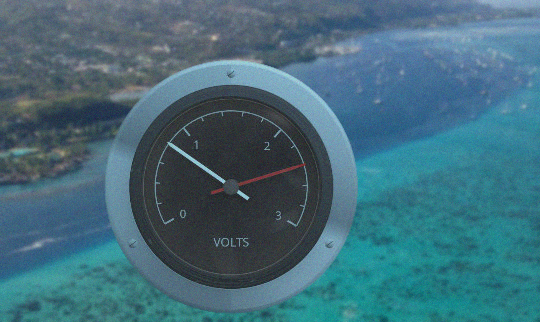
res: value=0.8 unit=V
